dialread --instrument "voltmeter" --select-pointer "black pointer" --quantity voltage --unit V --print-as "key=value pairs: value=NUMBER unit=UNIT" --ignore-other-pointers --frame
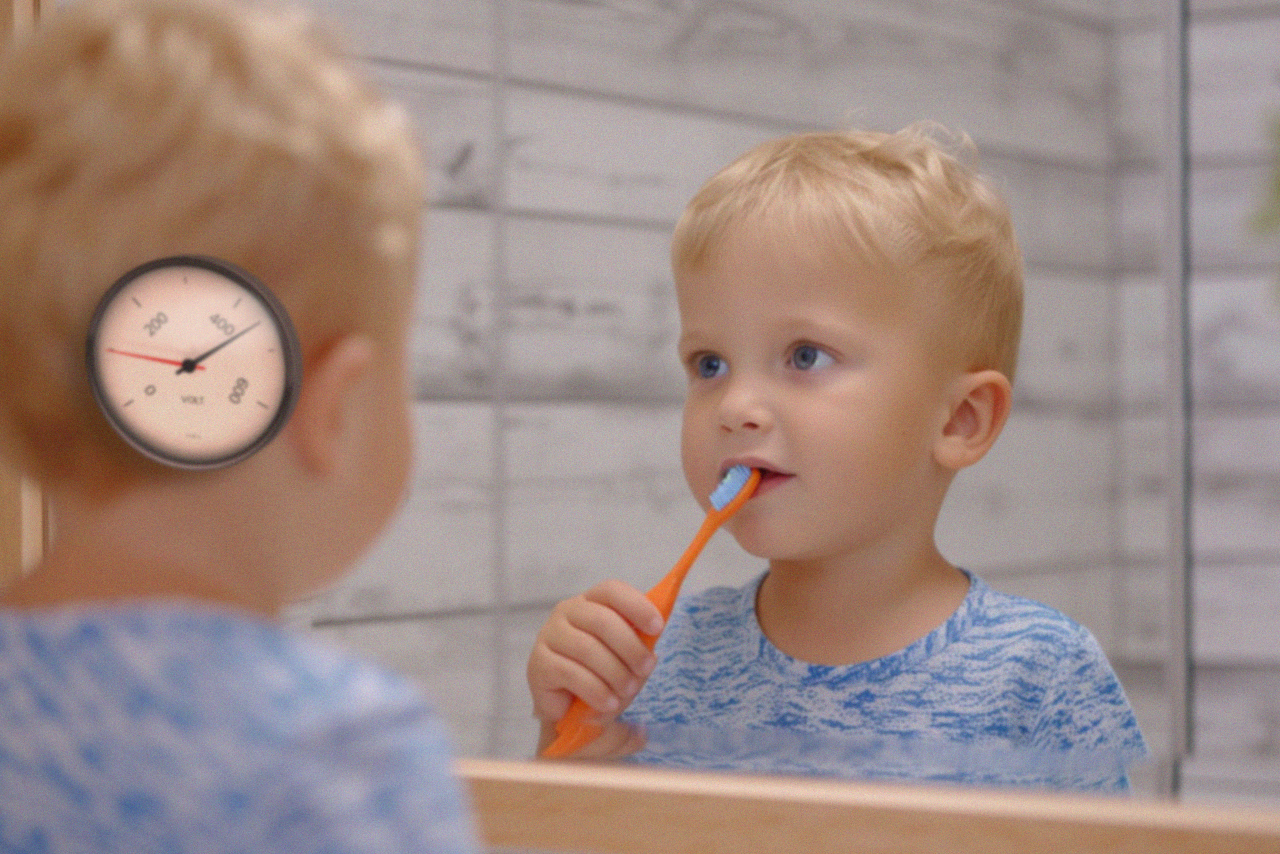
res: value=450 unit=V
